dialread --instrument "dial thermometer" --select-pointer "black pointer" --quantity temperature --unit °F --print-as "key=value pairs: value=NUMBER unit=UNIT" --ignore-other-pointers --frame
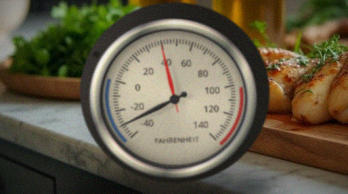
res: value=-30 unit=°F
